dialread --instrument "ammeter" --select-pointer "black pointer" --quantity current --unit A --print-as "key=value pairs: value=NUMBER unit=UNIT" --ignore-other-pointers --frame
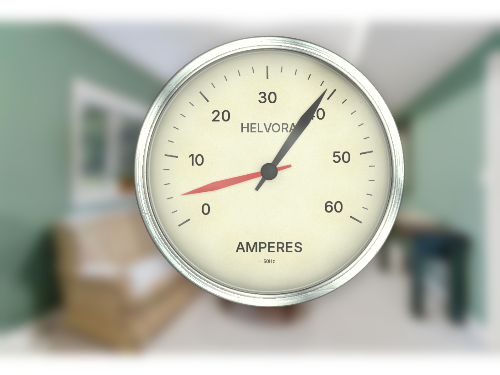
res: value=39 unit=A
